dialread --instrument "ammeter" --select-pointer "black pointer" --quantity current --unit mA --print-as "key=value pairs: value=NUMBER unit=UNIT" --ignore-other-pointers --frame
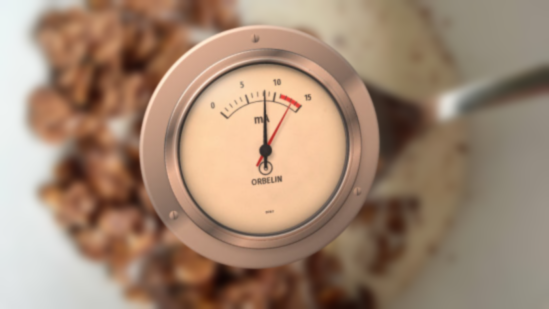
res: value=8 unit=mA
